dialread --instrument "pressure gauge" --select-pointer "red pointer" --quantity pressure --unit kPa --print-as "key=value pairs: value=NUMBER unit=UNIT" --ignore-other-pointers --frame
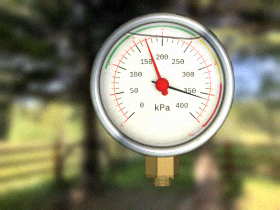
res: value=170 unit=kPa
